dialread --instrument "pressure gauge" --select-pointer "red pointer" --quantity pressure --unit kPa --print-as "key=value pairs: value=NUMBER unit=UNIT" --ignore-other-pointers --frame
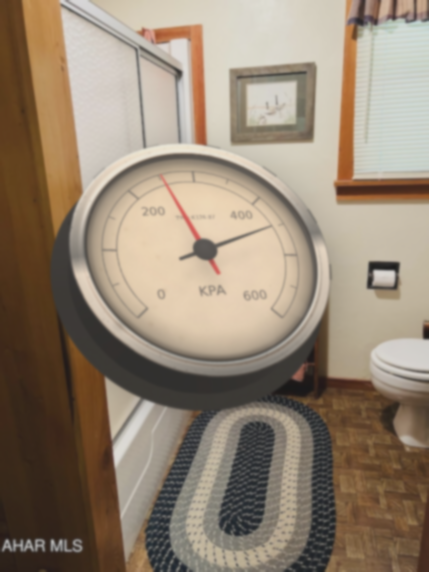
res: value=250 unit=kPa
